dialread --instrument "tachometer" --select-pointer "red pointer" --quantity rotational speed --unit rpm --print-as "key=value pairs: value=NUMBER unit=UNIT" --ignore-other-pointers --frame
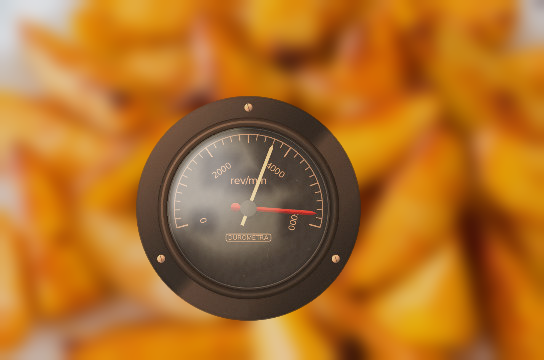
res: value=5700 unit=rpm
